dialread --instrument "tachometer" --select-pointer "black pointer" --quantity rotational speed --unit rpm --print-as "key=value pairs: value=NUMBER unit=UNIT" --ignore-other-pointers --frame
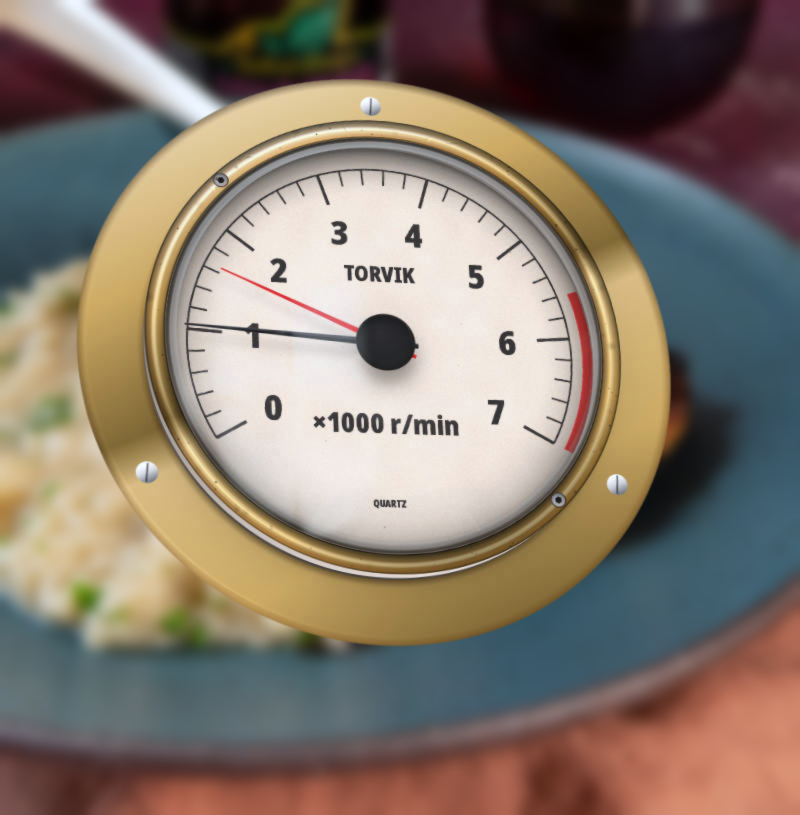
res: value=1000 unit=rpm
